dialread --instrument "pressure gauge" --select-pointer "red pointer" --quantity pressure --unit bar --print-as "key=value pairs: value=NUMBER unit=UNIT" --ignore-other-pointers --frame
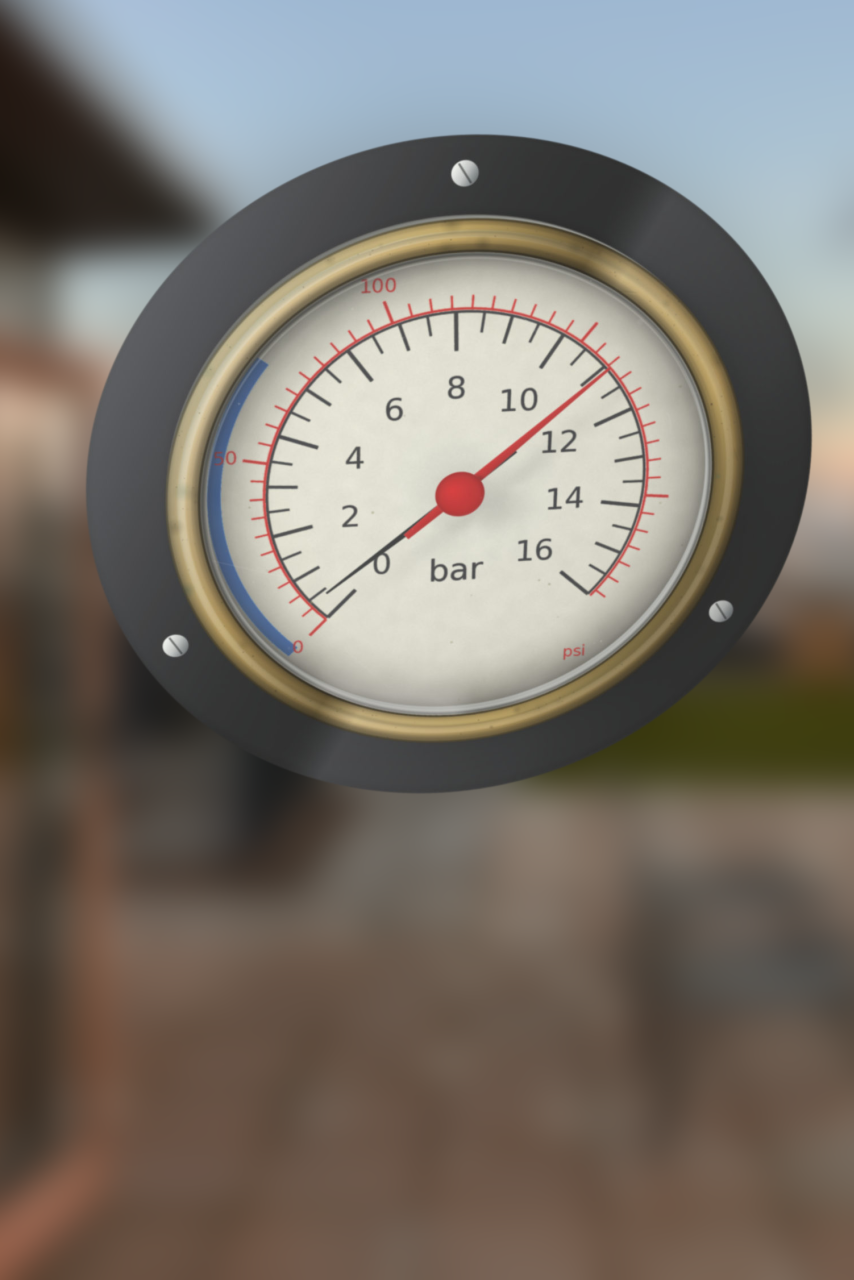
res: value=11 unit=bar
